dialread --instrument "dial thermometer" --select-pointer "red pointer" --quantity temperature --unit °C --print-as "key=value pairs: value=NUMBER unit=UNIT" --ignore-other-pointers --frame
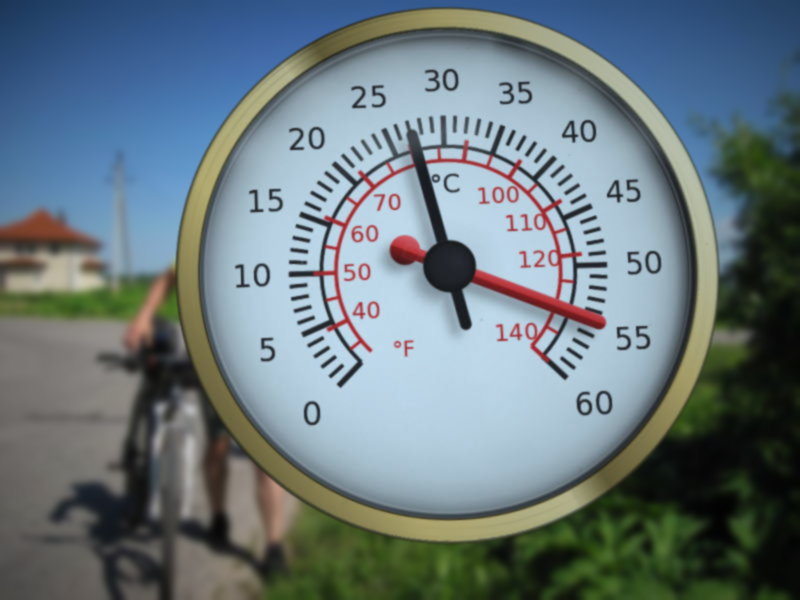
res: value=55 unit=°C
